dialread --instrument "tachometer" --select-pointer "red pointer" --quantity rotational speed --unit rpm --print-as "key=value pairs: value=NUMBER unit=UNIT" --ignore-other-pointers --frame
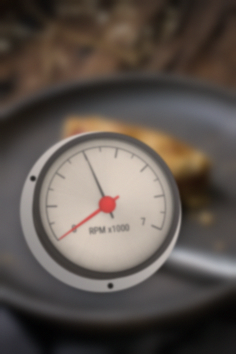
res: value=0 unit=rpm
